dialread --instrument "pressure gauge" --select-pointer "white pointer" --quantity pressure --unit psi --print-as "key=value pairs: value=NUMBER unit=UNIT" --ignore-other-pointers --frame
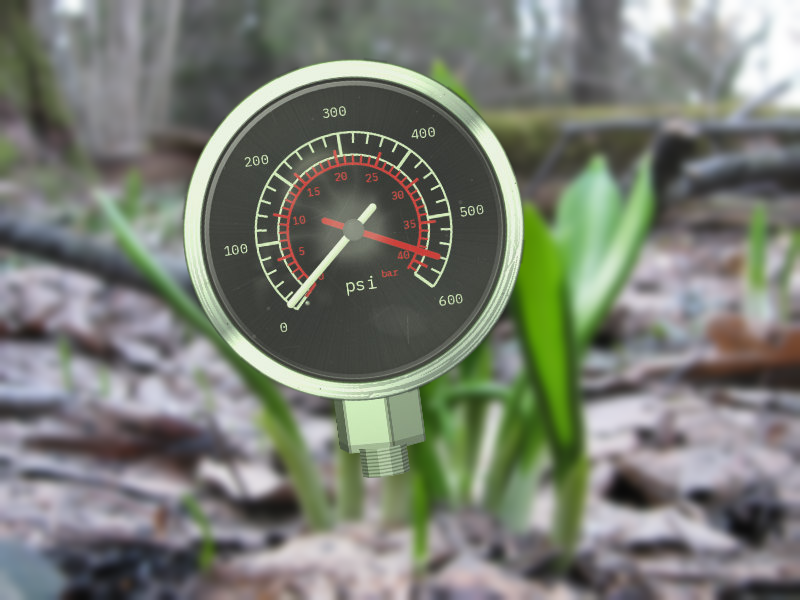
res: value=10 unit=psi
